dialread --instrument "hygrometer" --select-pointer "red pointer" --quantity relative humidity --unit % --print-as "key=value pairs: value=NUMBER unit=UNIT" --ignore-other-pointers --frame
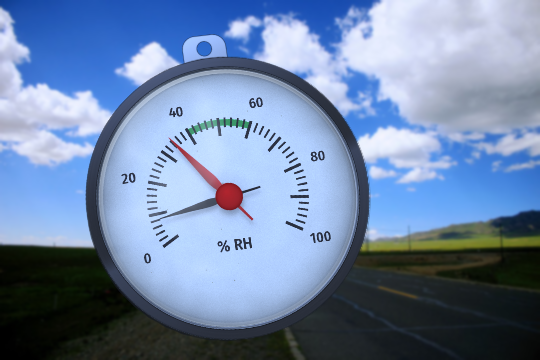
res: value=34 unit=%
